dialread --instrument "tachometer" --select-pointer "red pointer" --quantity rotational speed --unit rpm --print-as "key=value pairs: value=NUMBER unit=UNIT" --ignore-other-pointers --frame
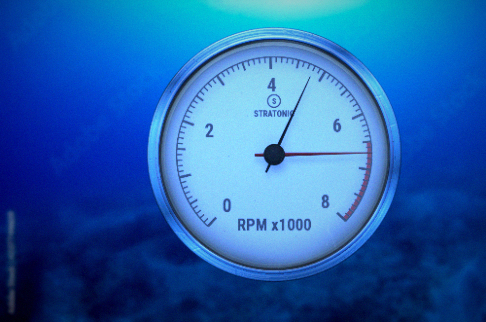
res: value=6700 unit=rpm
